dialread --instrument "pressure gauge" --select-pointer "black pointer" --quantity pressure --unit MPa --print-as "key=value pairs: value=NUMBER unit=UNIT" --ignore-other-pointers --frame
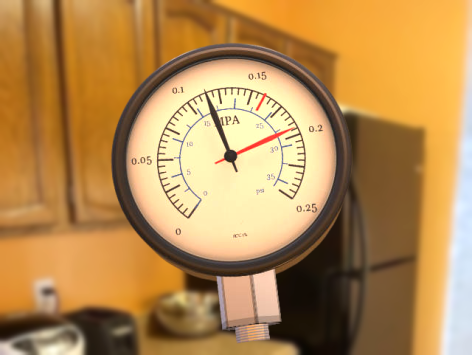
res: value=0.115 unit=MPa
